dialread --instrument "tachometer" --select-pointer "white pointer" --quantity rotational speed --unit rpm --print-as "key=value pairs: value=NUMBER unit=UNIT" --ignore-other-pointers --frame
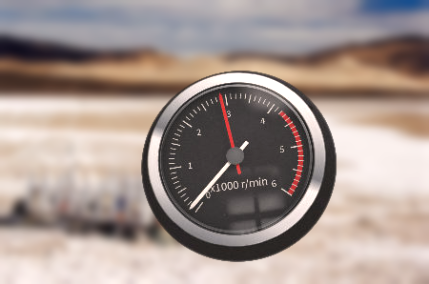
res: value=100 unit=rpm
